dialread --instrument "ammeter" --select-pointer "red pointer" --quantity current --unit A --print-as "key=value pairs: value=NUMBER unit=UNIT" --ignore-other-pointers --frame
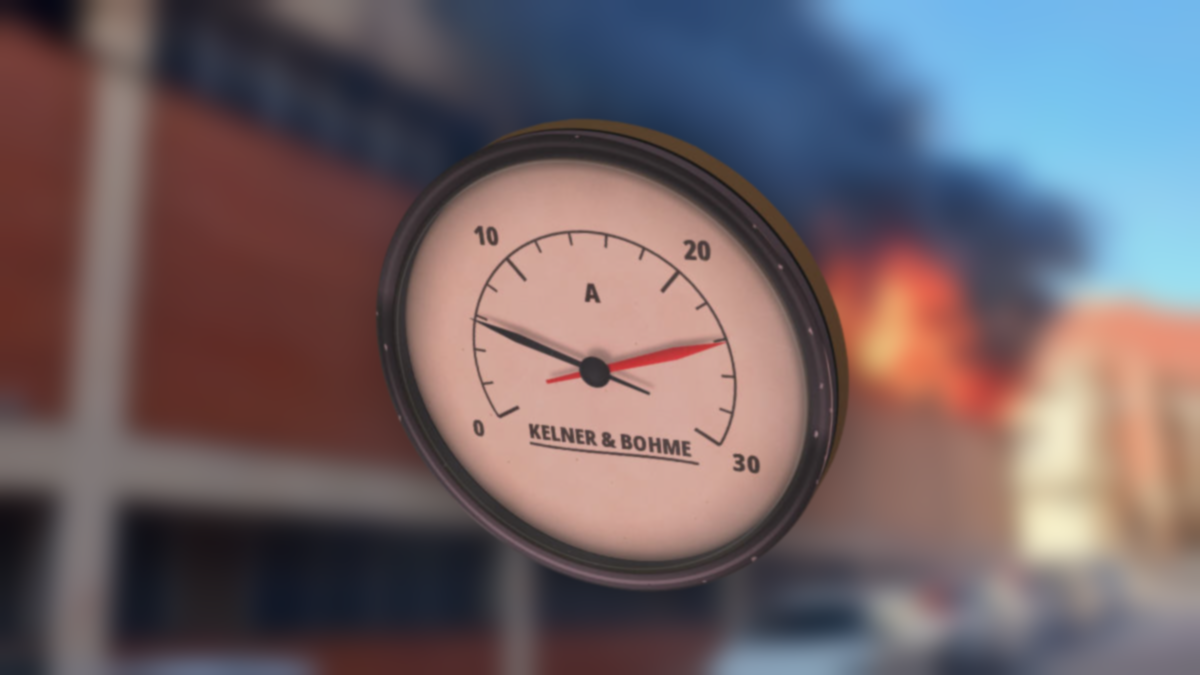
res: value=24 unit=A
